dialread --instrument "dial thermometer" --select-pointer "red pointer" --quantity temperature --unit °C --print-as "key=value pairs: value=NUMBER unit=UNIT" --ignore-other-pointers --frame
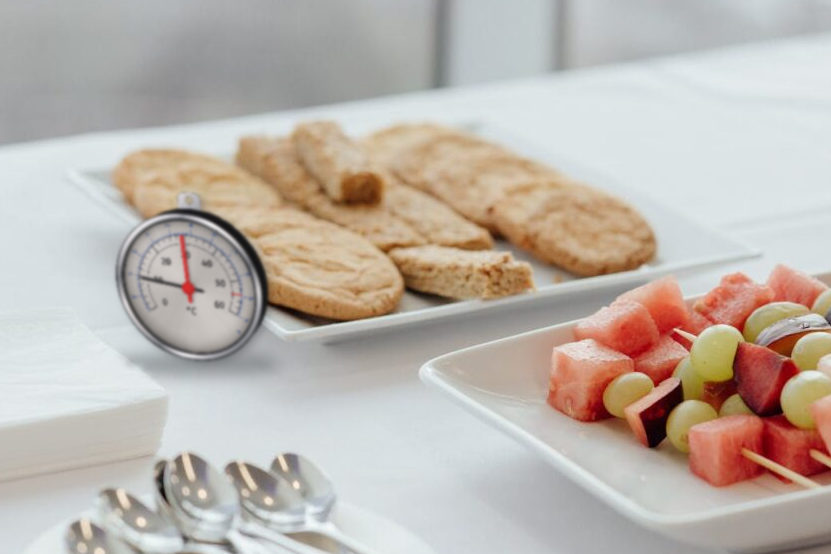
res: value=30 unit=°C
